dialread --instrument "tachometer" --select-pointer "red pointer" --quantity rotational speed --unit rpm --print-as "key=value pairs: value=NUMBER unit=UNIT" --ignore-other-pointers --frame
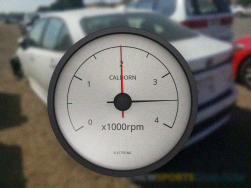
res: value=2000 unit=rpm
